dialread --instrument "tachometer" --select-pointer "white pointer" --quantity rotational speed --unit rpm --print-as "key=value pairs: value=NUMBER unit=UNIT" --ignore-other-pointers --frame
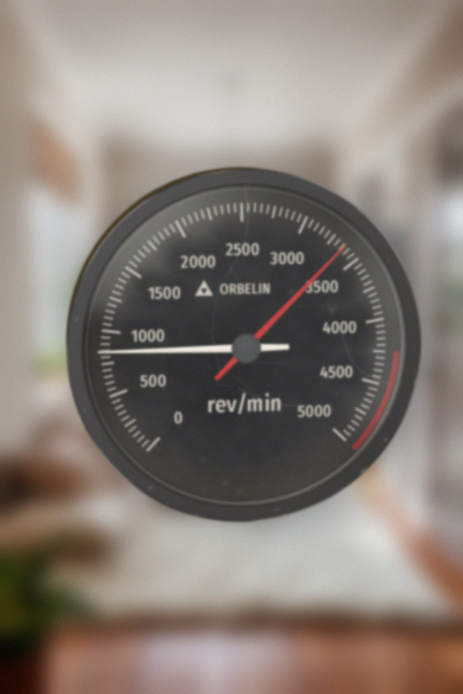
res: value=850 unit=rpm
